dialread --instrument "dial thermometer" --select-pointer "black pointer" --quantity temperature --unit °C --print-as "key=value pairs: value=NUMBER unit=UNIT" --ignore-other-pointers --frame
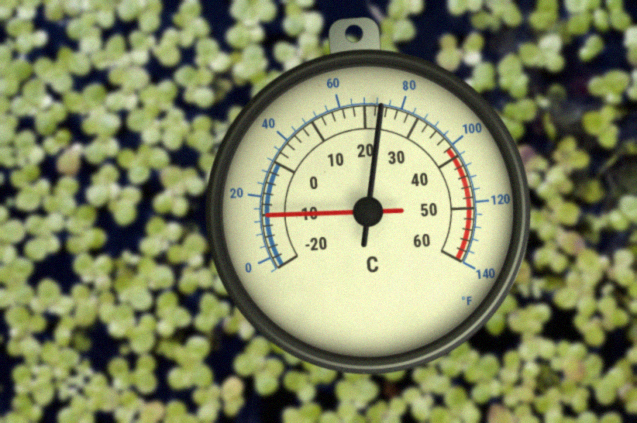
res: value=23 unit=°C
